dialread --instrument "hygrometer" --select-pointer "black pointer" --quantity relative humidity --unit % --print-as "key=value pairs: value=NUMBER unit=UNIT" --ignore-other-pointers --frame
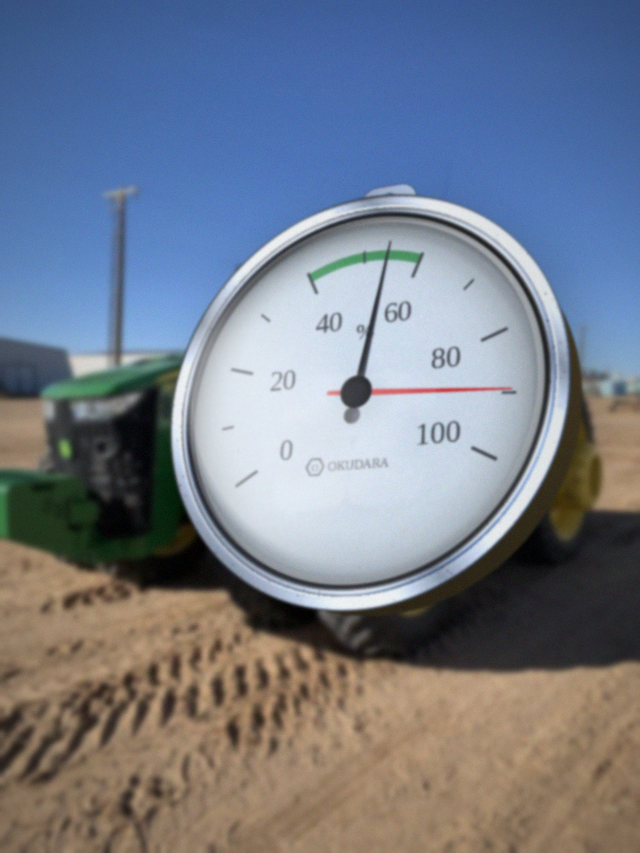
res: value=55 unit=%
